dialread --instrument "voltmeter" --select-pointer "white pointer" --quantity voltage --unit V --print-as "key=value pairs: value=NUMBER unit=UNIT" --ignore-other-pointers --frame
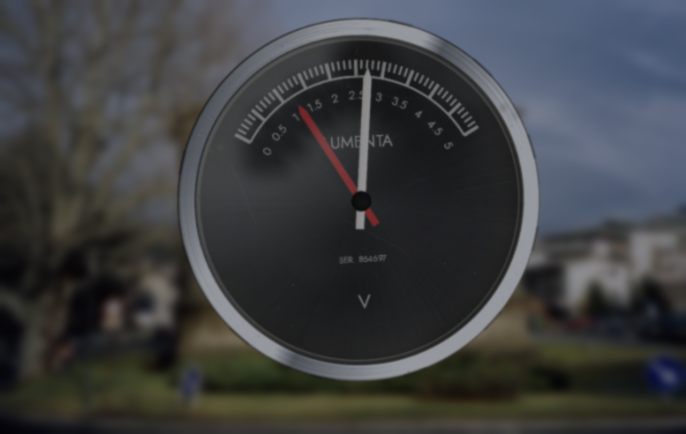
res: value=2.7 unit=V
